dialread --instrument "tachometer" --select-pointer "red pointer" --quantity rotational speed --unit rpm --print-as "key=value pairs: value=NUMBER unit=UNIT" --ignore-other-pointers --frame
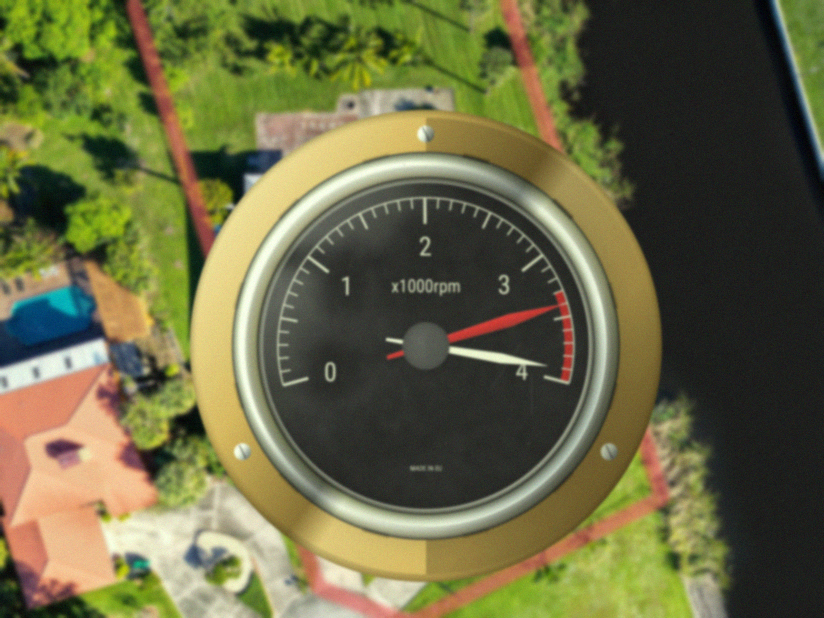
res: value=3400 unit=rpm
